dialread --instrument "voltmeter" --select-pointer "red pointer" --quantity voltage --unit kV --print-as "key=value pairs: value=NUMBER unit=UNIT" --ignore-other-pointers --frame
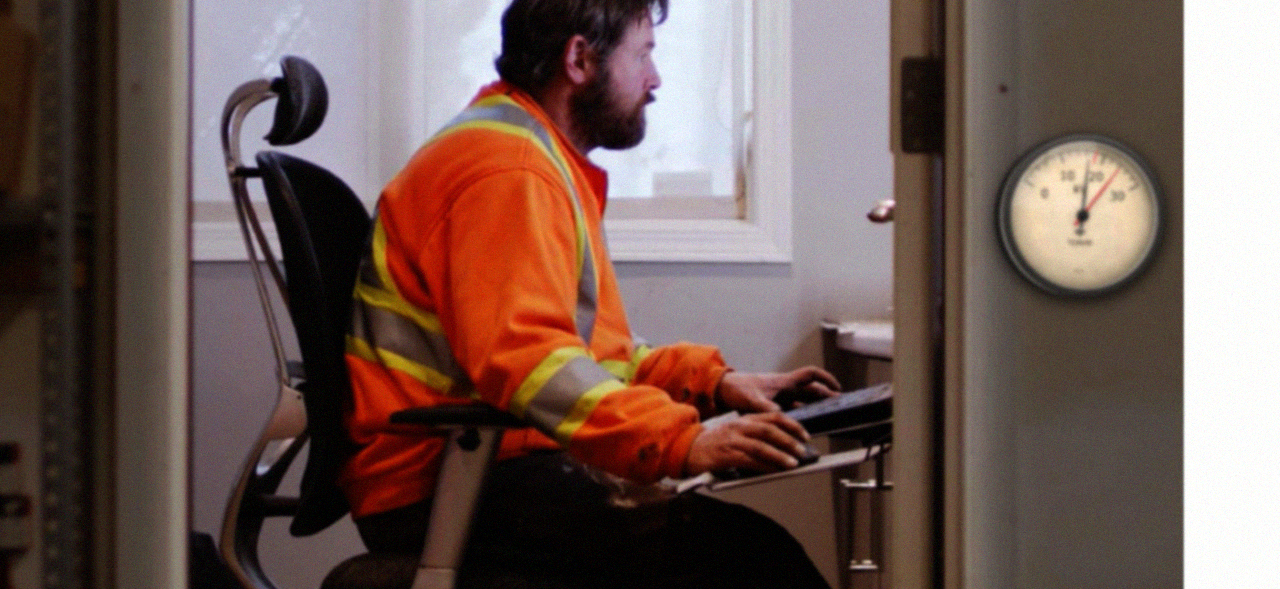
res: value=24 unit=kV
